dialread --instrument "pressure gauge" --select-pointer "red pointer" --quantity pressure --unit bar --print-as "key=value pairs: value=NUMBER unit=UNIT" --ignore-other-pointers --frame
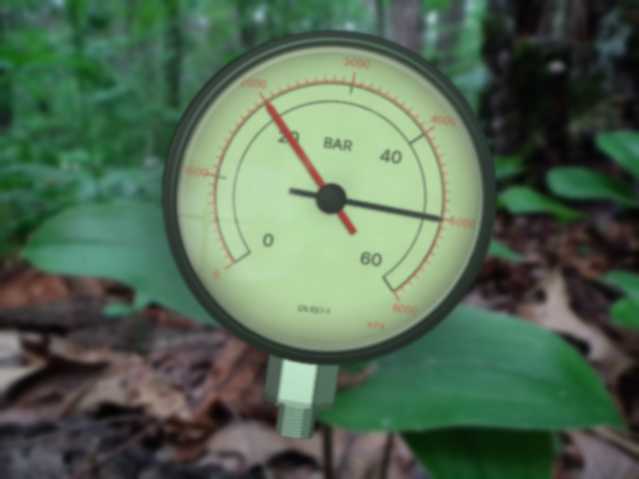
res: value=20 unit=bar
